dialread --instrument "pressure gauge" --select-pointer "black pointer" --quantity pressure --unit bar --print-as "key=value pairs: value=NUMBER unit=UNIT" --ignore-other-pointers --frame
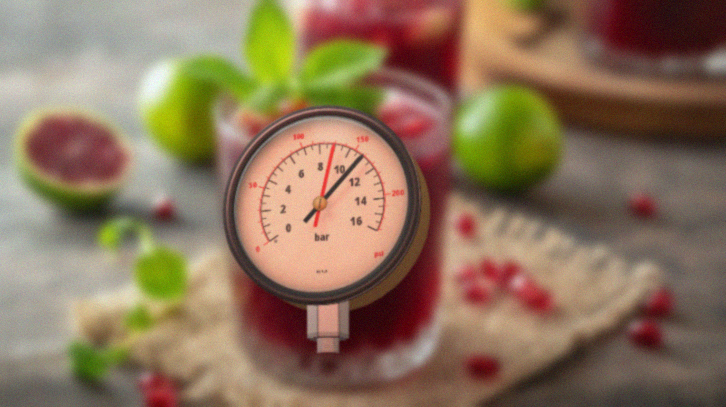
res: value=11 unit=bar
